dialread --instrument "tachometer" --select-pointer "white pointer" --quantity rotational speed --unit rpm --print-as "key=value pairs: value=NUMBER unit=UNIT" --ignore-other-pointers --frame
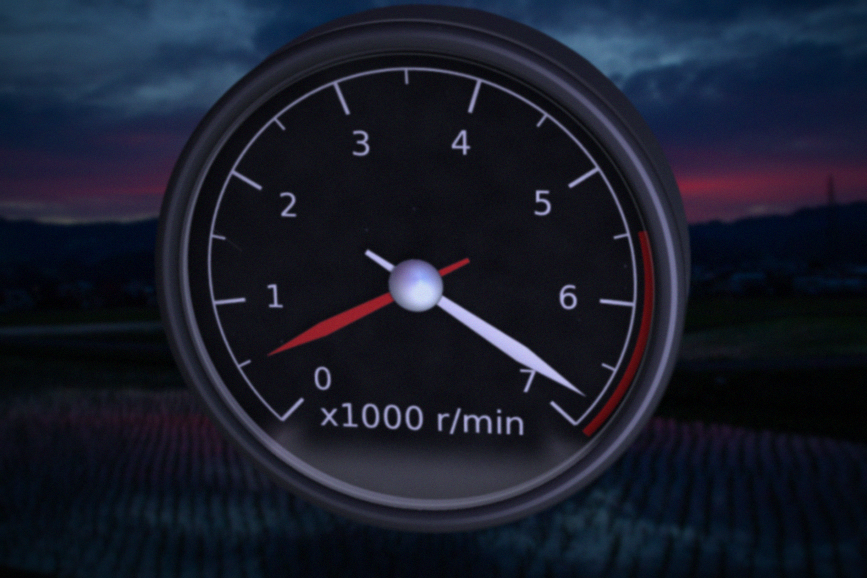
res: value=6750 unit=rpm
